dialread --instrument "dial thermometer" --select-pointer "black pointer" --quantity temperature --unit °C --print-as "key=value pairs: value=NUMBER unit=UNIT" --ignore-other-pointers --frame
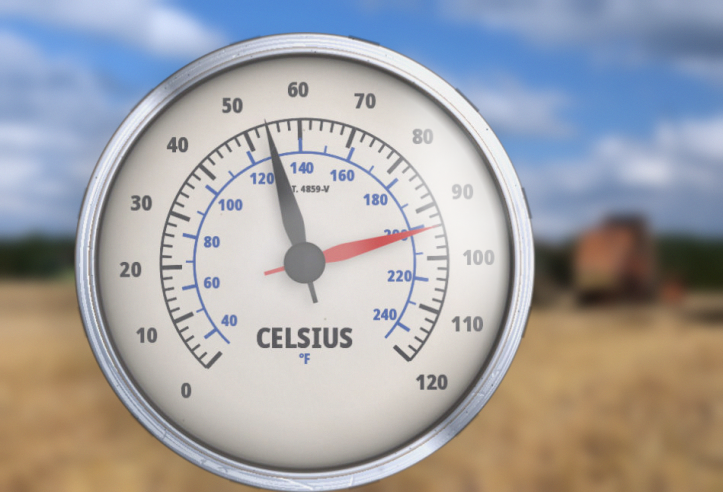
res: value=54 unit=°C
